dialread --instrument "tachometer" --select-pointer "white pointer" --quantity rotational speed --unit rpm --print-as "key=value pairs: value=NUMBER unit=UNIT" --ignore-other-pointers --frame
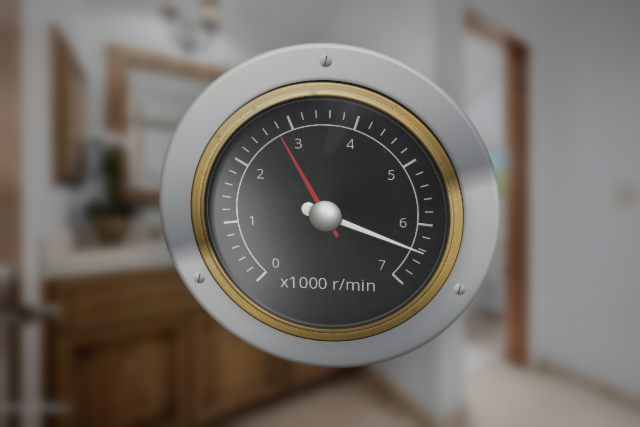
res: value=6400 unit=rpm
